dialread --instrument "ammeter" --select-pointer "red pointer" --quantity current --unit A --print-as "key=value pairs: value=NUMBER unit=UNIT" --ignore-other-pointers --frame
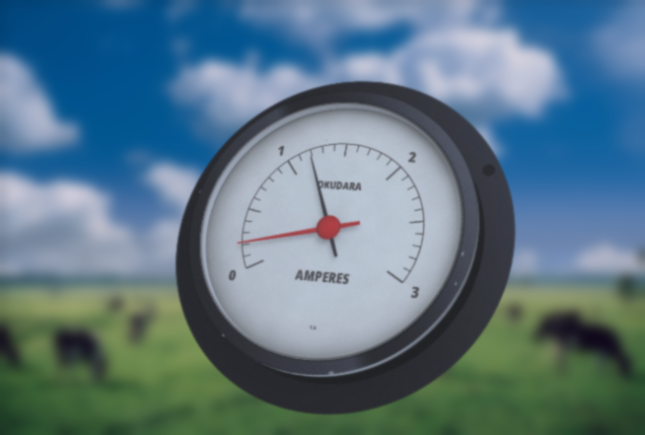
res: value=0.2 unit=A
